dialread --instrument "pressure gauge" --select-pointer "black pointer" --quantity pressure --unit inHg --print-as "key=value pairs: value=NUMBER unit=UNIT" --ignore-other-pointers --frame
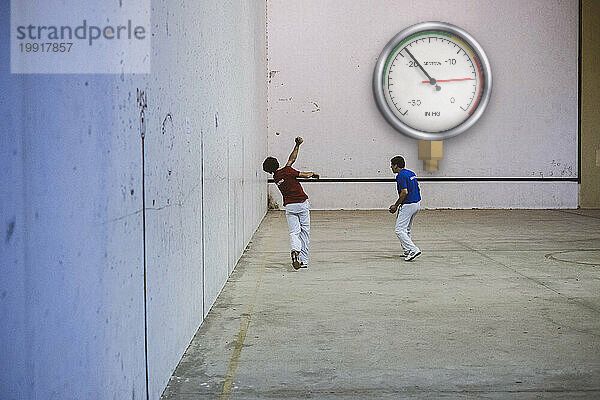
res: value=-19 unit=inHg
